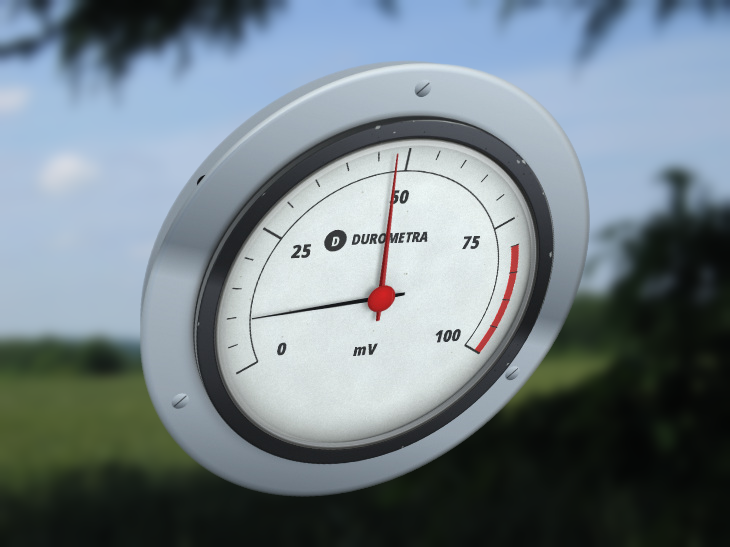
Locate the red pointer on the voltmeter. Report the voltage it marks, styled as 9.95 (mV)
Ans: 47.5 (mV)
